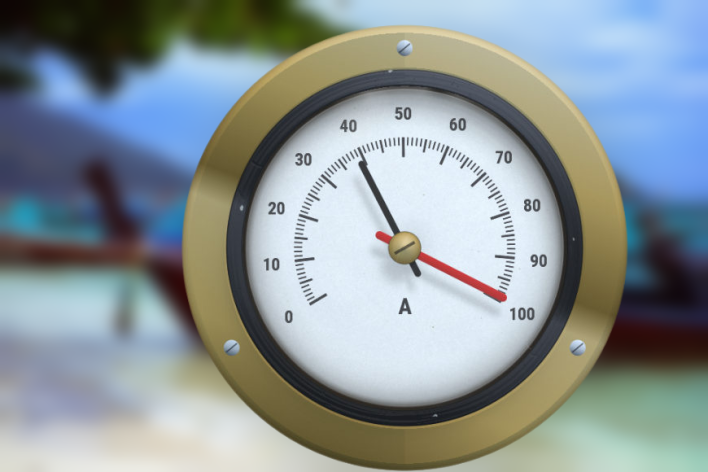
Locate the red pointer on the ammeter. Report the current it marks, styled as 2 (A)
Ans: 99 (A)
